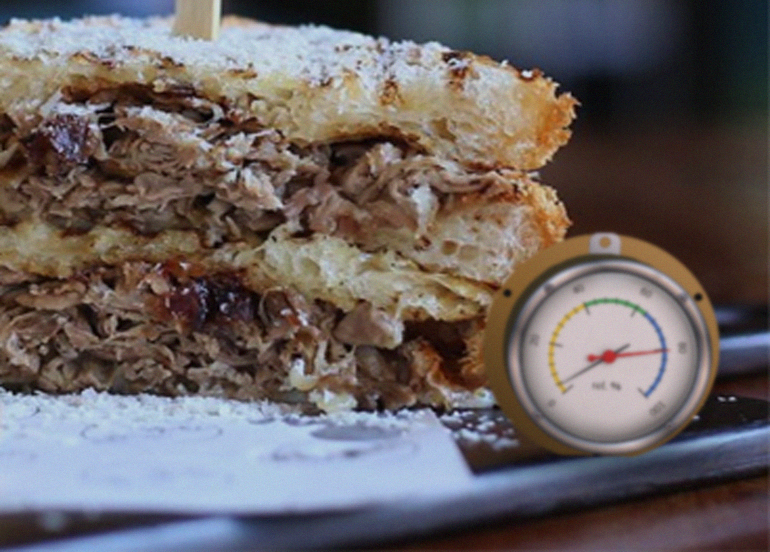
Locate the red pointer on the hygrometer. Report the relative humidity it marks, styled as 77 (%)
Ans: 80 (%)
